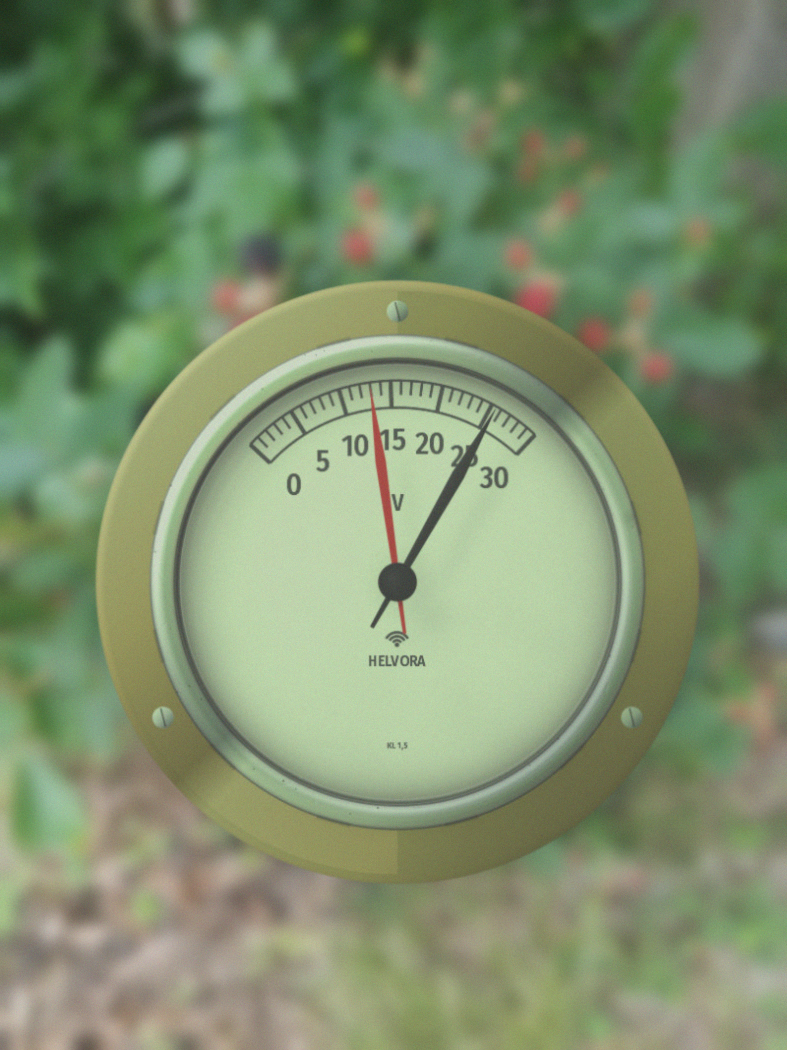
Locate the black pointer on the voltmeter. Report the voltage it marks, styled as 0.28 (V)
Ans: 25.5 (V)
